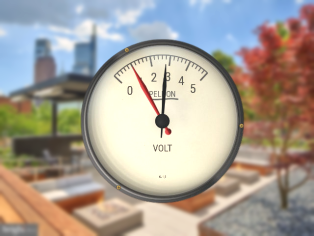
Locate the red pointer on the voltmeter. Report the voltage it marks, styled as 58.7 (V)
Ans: 1 (V)
